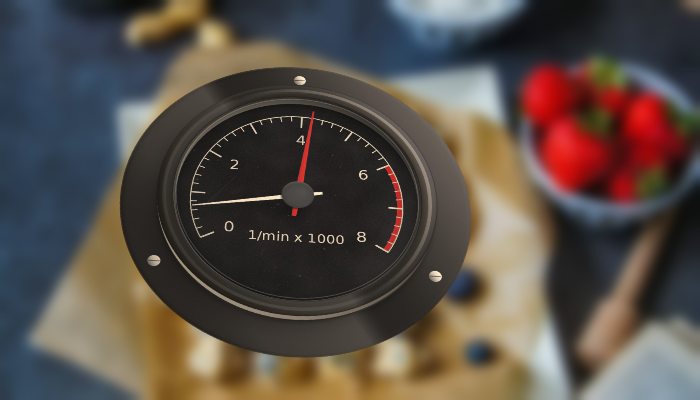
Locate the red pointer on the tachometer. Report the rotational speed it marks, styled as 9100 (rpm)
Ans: 4200 (rpm)
